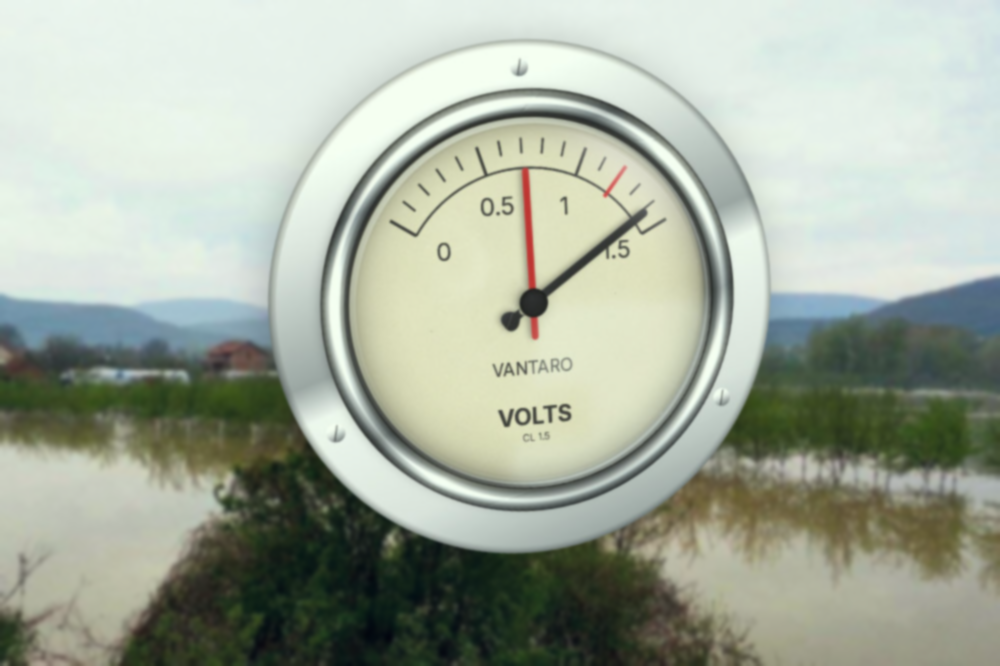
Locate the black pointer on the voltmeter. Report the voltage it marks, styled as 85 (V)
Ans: 1.4 (V)
